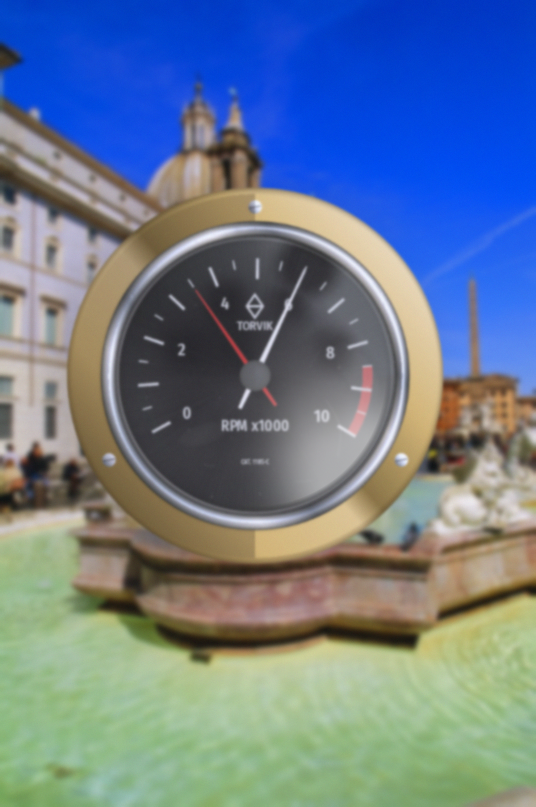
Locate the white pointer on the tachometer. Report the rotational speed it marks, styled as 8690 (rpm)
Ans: 6000 (rpm)
